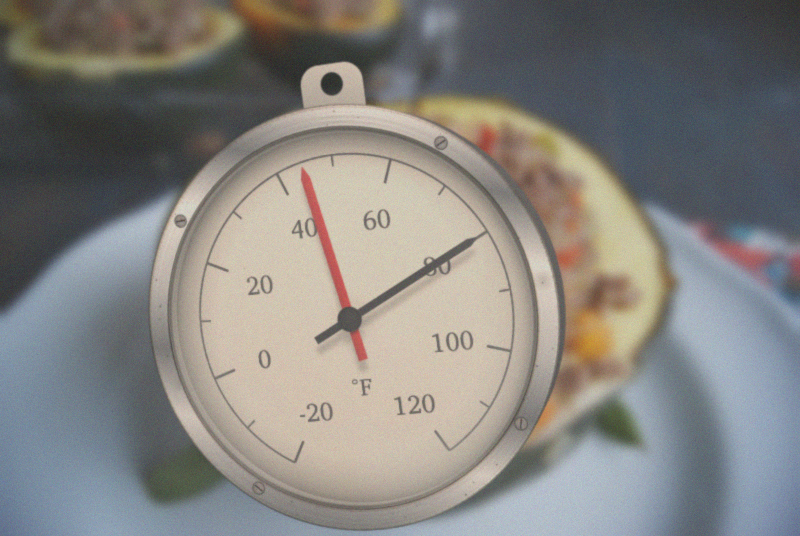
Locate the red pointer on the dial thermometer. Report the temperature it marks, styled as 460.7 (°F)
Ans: 45 (°F)
